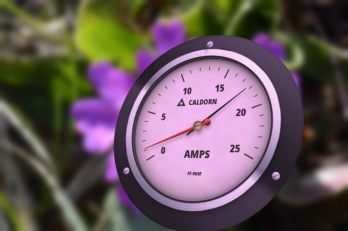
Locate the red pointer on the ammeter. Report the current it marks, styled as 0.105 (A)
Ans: 1 (A)
